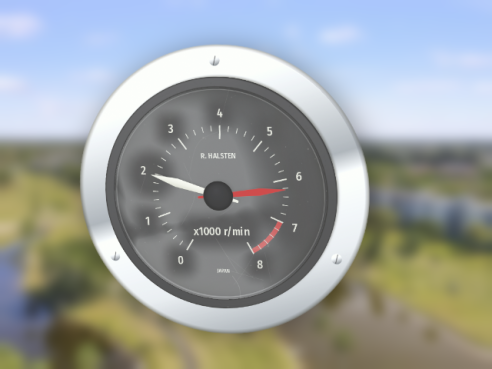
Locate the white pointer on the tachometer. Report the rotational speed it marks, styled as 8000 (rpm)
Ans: 2000 (rpm)
